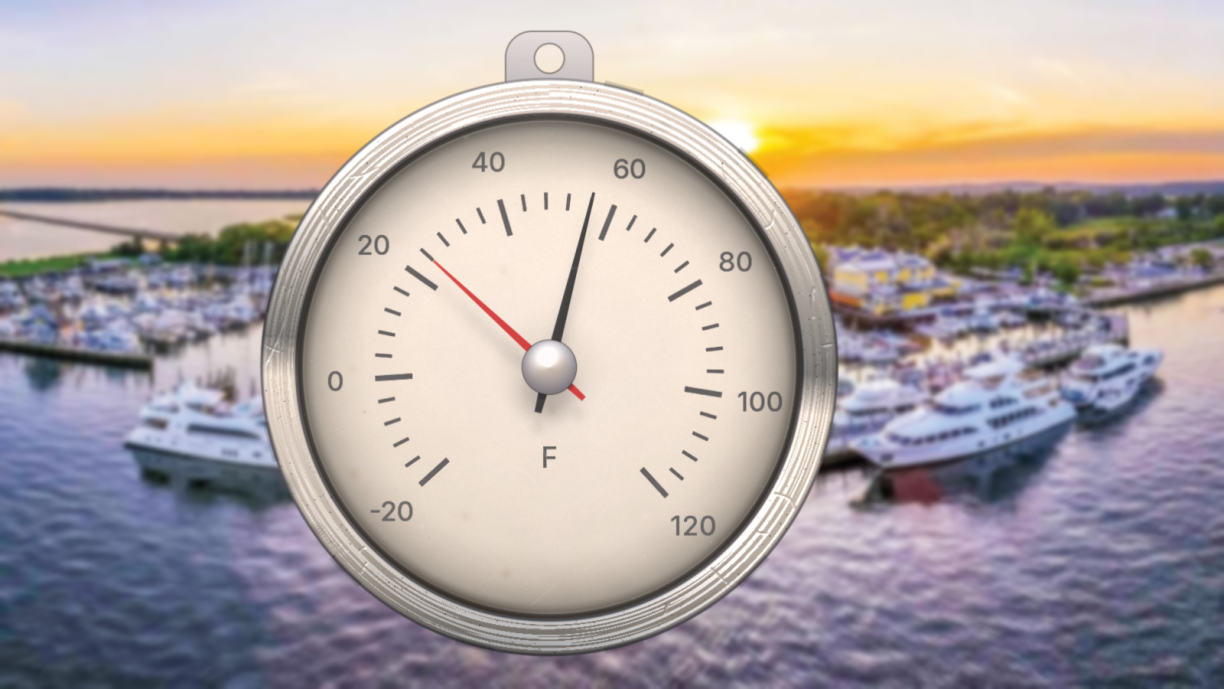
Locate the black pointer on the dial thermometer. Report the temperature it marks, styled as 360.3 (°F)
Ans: 56 (°F)
